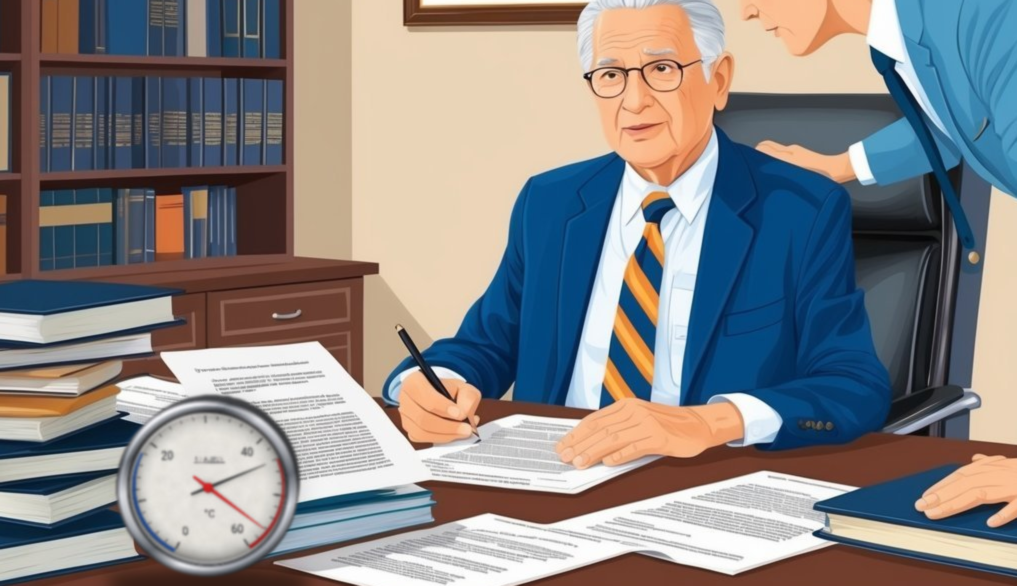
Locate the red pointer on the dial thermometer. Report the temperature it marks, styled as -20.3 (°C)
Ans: 56 (°C)
